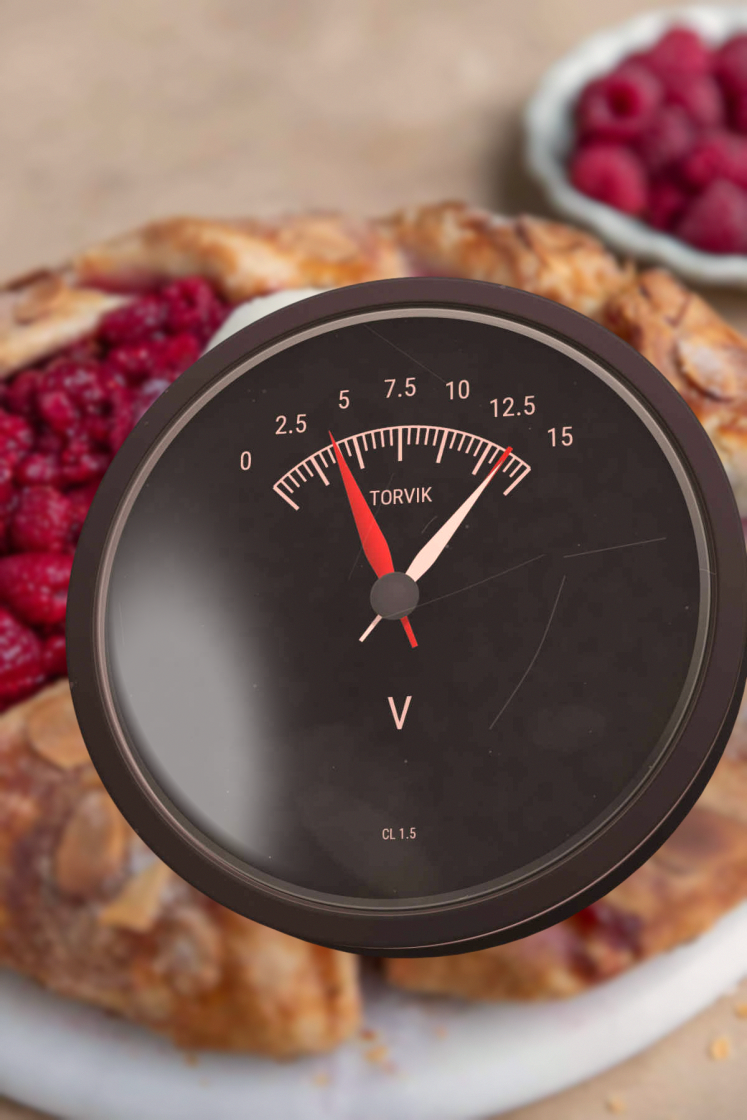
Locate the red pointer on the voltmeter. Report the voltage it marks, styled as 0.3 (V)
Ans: 4 (V)
